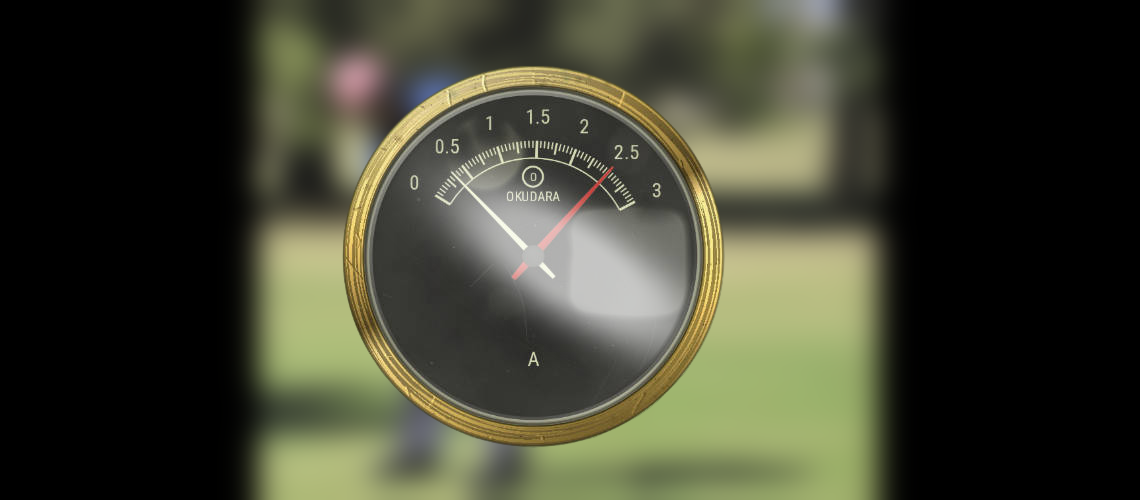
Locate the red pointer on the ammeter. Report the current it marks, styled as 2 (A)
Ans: 2.5 (A)
